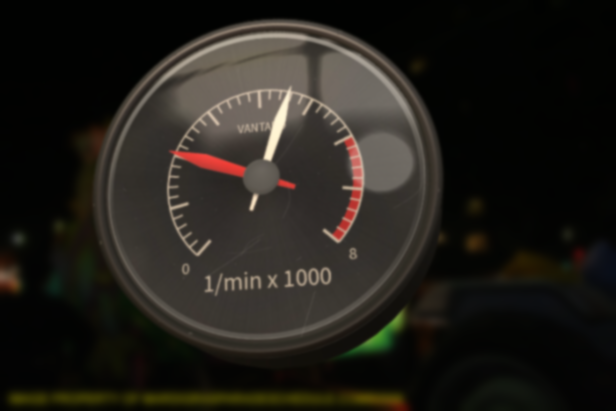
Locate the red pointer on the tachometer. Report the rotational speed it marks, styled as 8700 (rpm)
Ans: 2000 (rpm)
